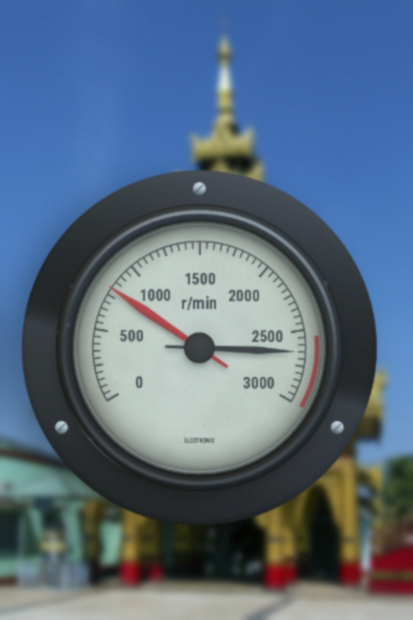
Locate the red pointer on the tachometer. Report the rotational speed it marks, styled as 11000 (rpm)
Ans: 800 (rpm)
